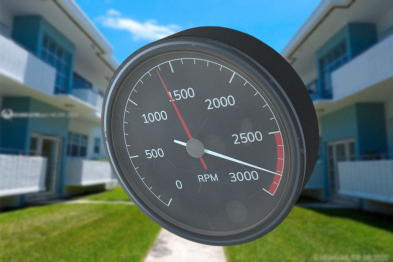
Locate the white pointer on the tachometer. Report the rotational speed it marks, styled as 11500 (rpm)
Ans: 2800 (rpm)
